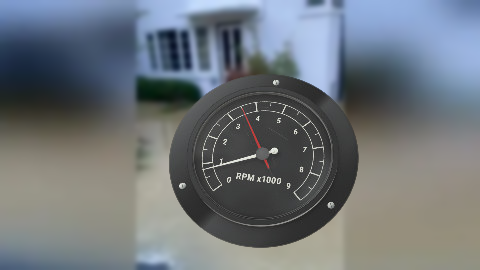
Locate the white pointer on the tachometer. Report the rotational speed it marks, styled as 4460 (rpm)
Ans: 750 (rpm)
